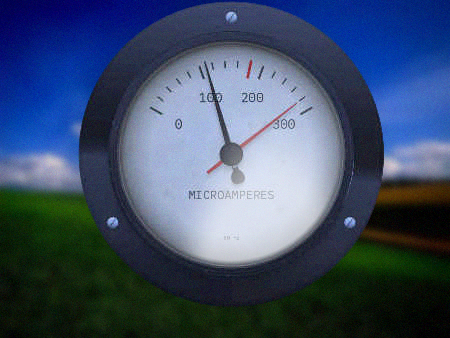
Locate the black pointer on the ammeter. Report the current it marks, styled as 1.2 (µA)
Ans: 110 (µA)
